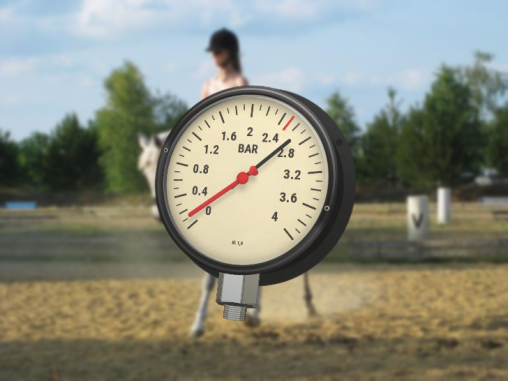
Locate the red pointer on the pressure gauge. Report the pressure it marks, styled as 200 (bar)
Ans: 0.1 (bar)
